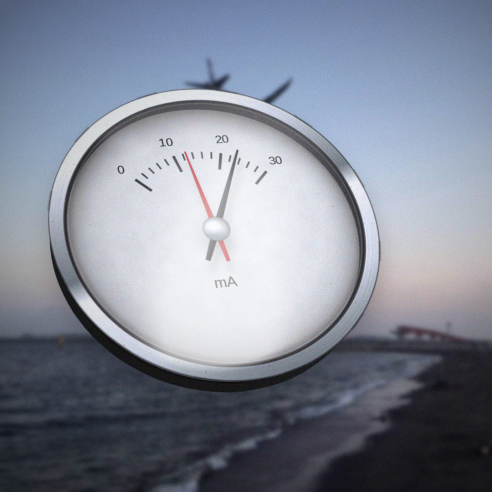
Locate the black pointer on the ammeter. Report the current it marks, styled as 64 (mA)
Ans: 23 (mA)
